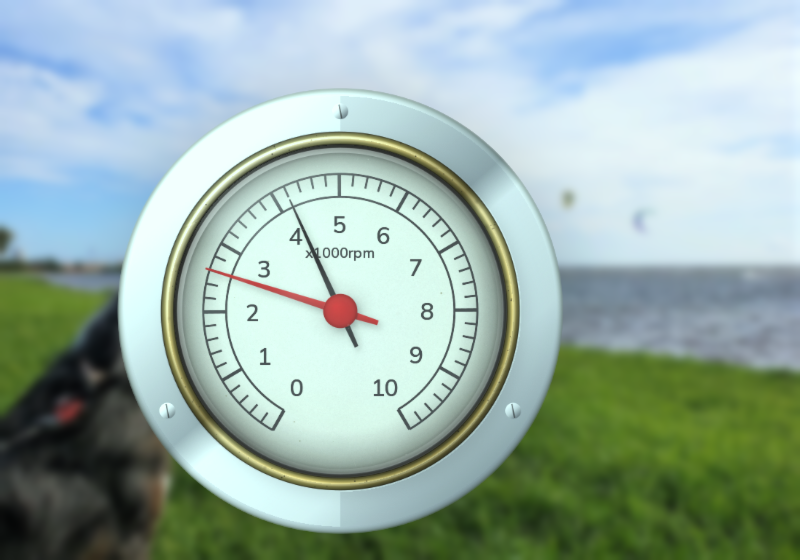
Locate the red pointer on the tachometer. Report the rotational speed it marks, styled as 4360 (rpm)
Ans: 2600 (rpm)
